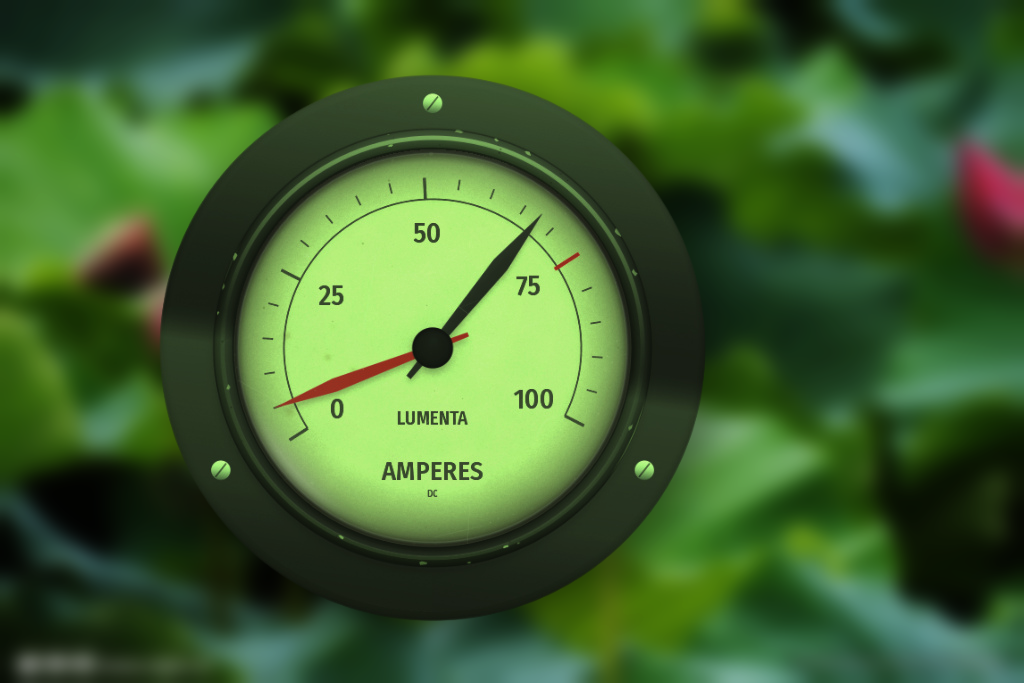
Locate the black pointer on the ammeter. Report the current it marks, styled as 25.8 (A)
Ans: 67.5 (A)
